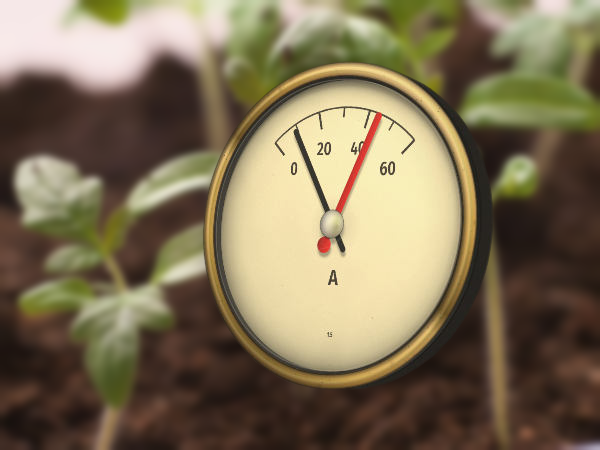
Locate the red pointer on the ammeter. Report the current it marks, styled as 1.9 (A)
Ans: 45 (A)
